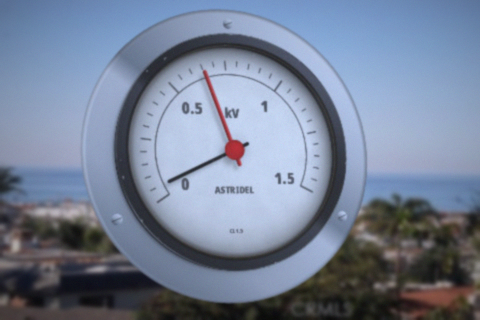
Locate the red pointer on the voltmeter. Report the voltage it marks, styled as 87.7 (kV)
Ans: 0.65 (kV)
